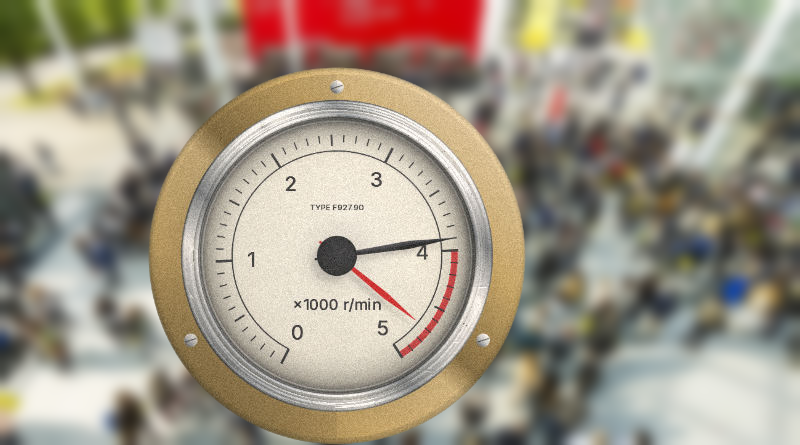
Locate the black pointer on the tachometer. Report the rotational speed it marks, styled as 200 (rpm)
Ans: 3900 (rpm)
